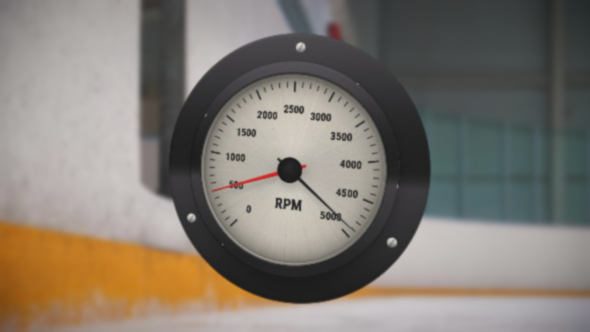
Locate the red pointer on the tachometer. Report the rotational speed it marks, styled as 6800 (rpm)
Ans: 500 (rpm)
